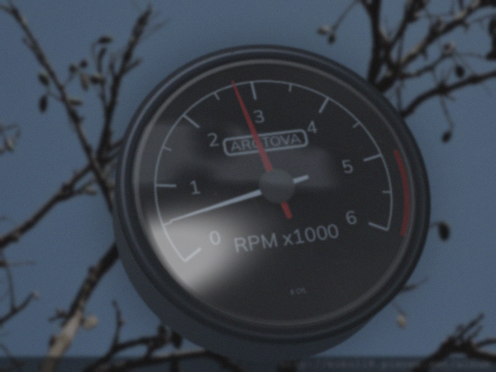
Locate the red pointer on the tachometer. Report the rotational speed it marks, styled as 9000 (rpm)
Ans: 2750 (rpm)
